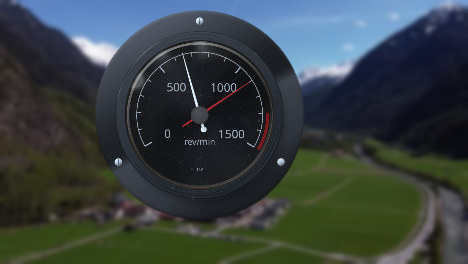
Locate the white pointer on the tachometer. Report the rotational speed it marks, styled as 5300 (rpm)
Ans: 650 (rpm)
